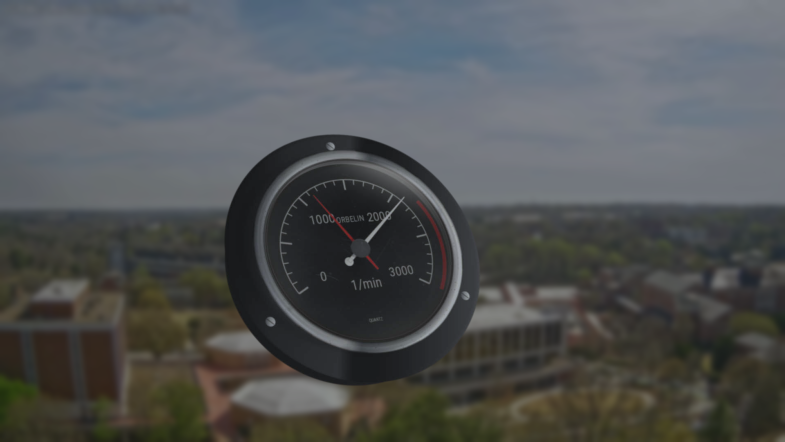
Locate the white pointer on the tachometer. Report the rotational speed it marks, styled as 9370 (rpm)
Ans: 2100 (rpm)
